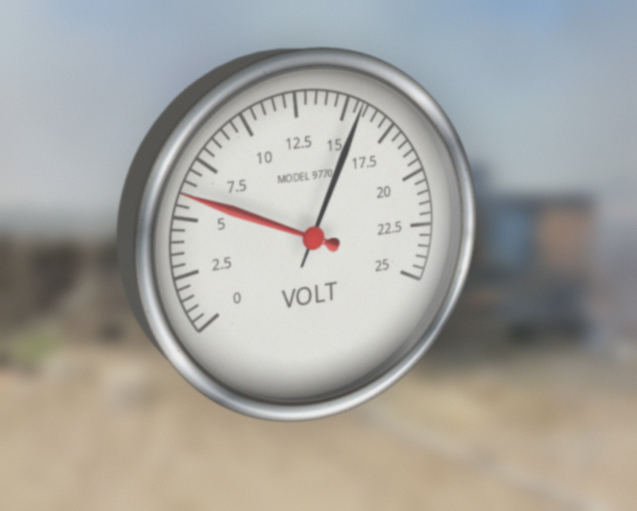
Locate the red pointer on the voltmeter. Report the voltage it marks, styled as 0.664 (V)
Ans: 6 (V)
